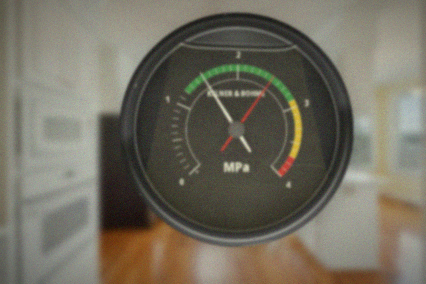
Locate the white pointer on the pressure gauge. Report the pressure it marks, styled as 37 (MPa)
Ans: 1.5 (MPa)
